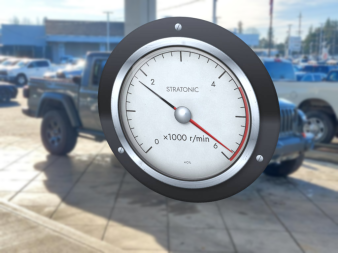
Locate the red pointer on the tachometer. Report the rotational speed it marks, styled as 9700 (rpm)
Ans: 5800 (rpm)
